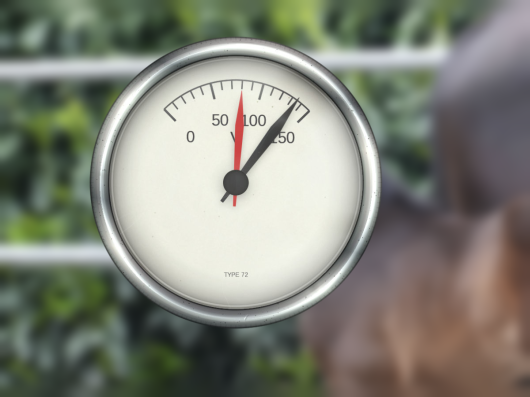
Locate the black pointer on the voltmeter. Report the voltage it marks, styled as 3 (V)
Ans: 135 (V)
